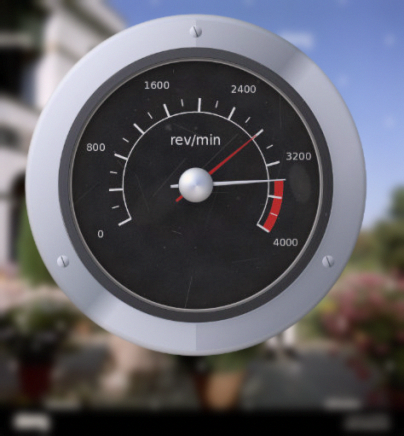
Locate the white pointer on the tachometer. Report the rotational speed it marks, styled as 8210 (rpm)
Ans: 3400 (rpm)
